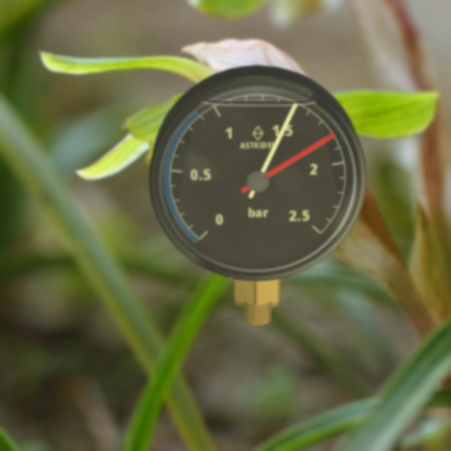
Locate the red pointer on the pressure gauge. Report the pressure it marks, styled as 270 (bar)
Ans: 1.8 (bar)
